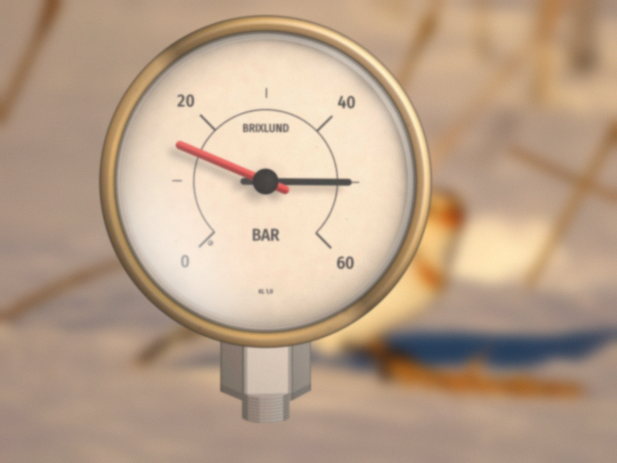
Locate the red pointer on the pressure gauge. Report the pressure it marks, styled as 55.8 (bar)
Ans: 15 (bar)
